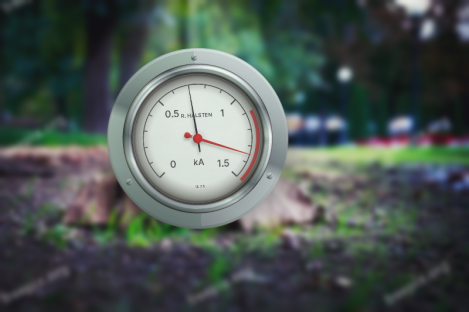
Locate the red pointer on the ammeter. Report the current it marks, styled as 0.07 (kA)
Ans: 1.35 (kA)
